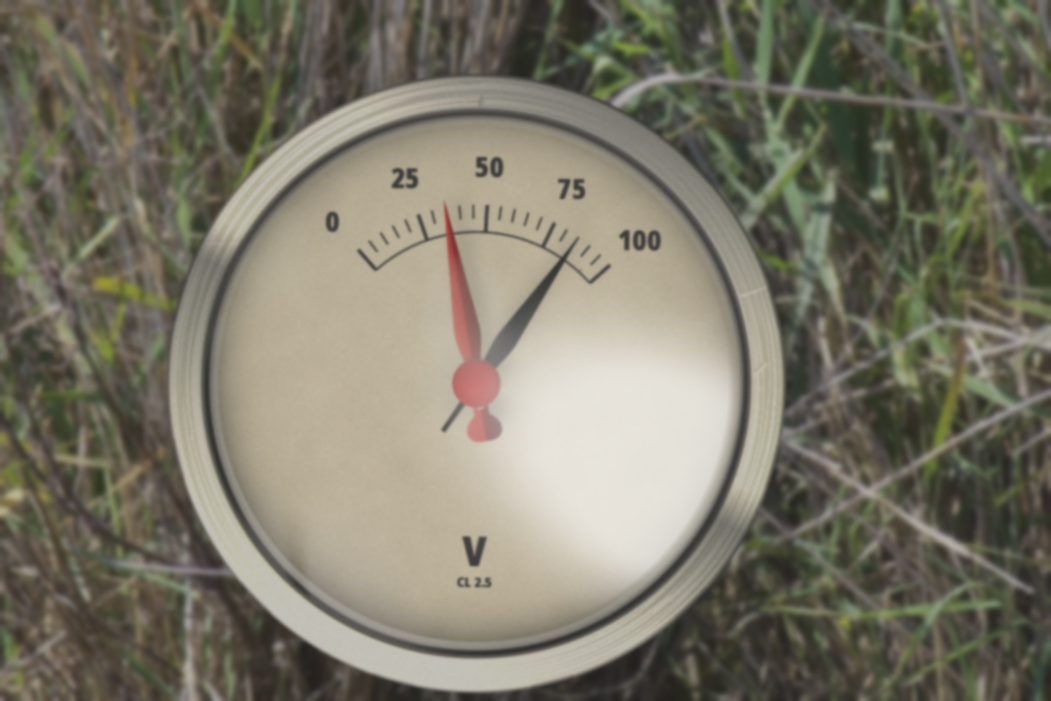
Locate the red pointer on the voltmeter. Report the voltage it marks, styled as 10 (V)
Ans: 35 (V)
